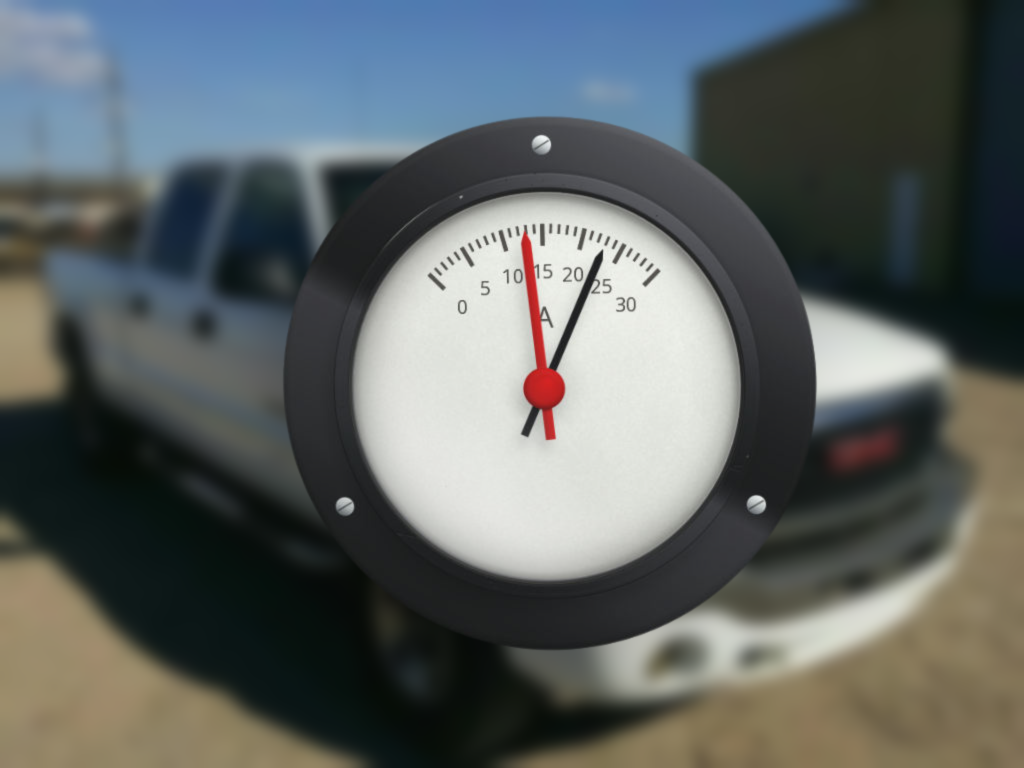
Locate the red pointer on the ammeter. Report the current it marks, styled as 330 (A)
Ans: 13 (A)
